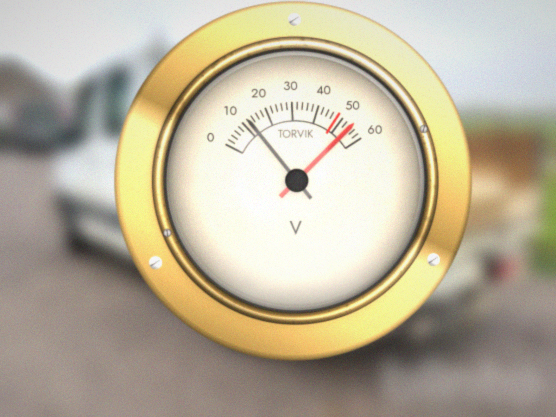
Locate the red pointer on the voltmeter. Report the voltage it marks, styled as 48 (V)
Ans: 54 (V)
